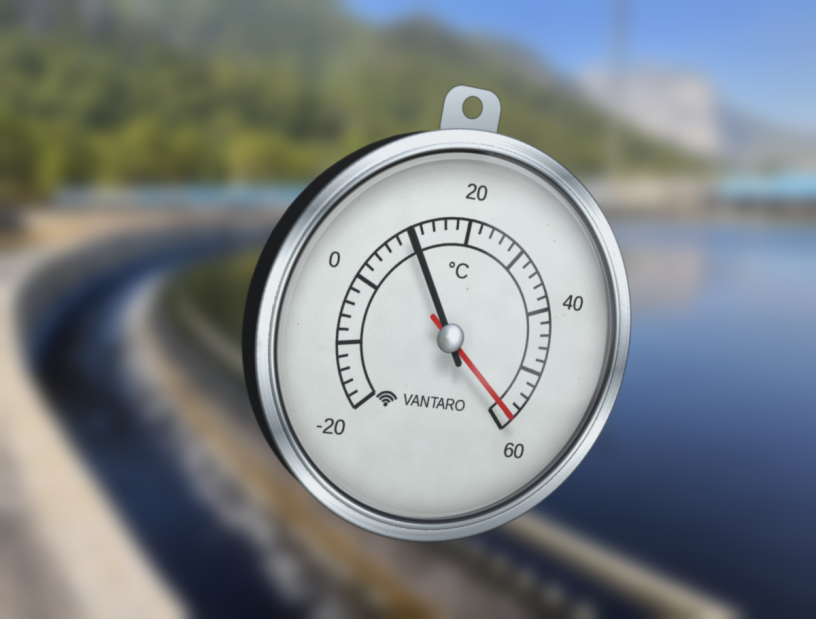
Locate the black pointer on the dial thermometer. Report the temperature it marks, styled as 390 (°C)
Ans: 10 (°C)
